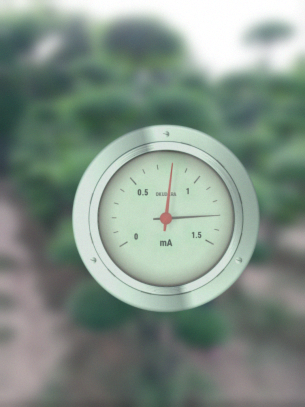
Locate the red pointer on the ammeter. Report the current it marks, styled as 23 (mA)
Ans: 0.8 (mA)
